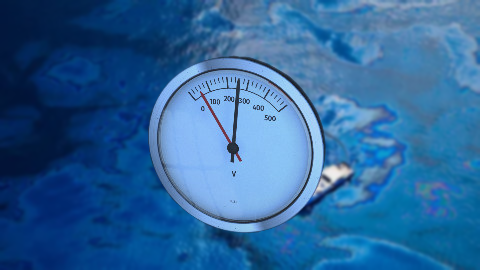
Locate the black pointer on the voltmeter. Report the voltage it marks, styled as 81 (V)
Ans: 260 (V)
